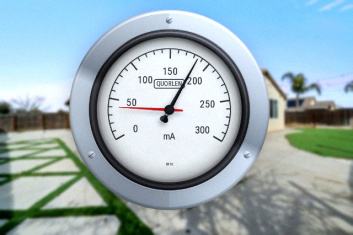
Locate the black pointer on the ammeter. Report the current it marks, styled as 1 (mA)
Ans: 185 (mA)
